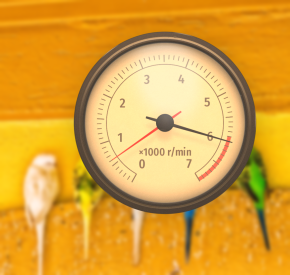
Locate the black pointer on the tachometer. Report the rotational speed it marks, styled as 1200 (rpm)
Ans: 6000 (rpm)
